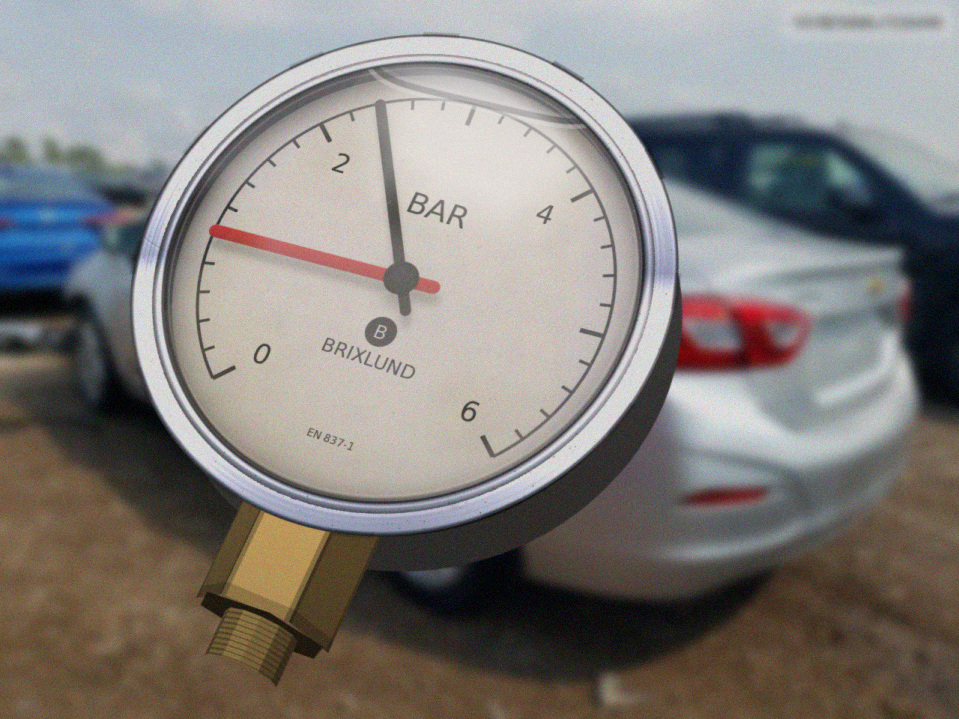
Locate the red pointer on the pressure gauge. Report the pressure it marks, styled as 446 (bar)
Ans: 1 (bar)
